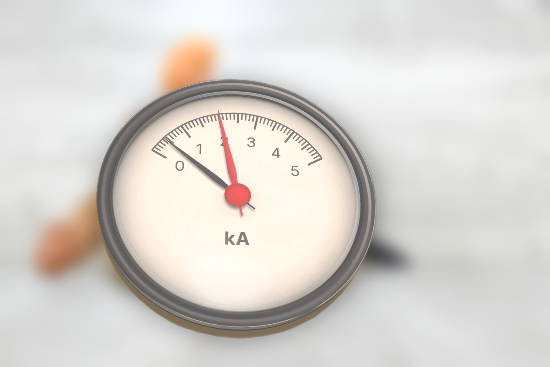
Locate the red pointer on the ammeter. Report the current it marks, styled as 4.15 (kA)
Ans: 2 (kA)
